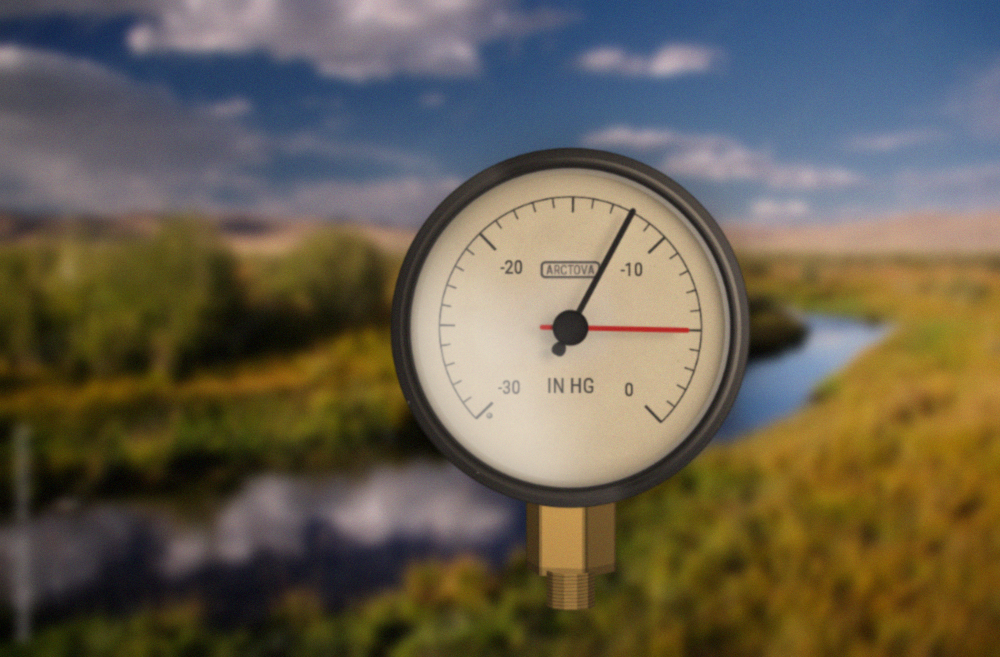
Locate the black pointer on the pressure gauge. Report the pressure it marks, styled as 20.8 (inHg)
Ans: -12 (inHg)
